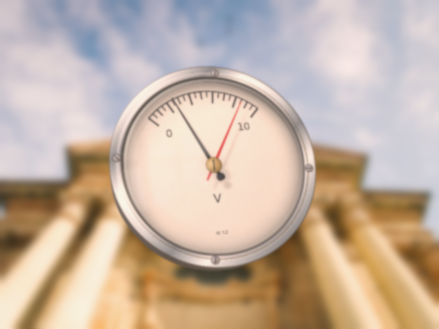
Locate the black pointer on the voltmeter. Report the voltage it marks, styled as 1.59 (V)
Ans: 2.5 (V)
